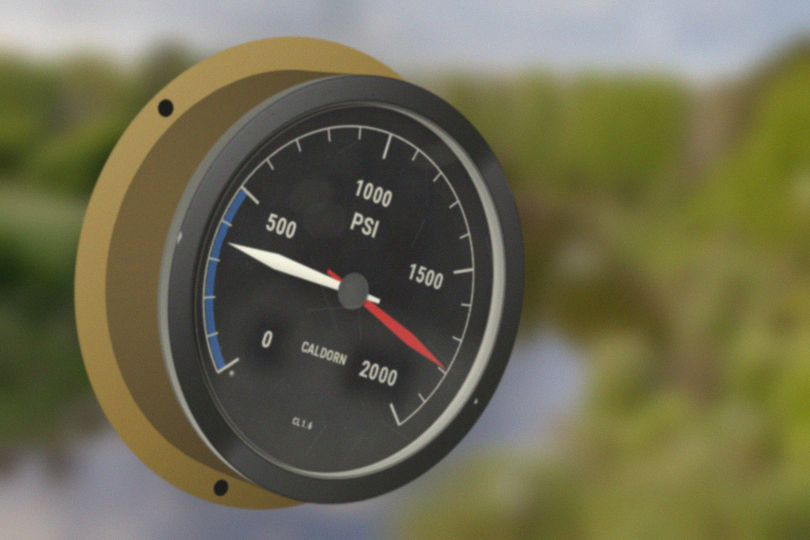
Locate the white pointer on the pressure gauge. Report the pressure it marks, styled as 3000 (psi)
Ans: 350 (psi)
